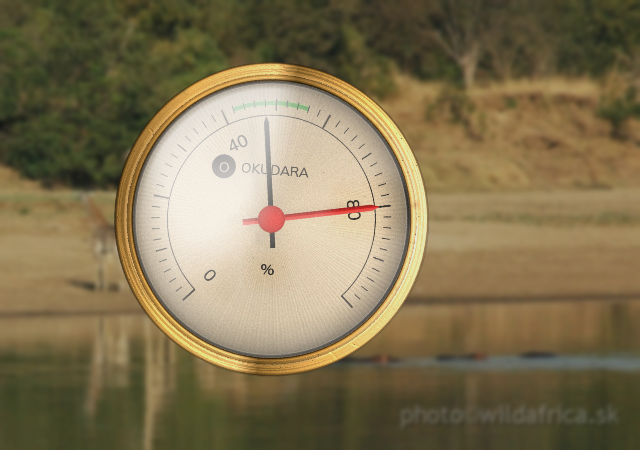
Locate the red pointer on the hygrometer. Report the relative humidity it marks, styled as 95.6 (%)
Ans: 80 (%)
